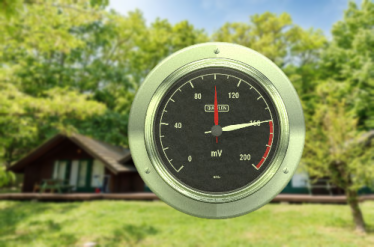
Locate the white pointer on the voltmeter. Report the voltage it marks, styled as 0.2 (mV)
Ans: 160 (mV)
